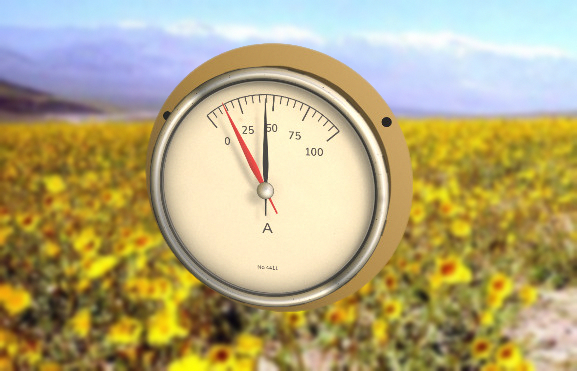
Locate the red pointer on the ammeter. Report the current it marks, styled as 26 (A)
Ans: 15 (A)
